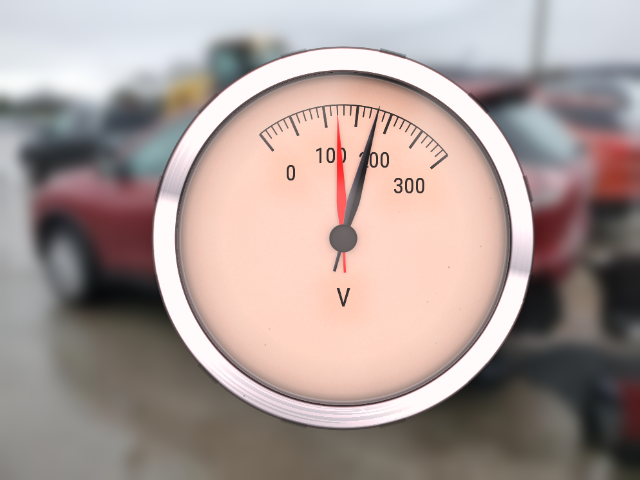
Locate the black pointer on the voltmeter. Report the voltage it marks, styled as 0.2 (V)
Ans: 180 (V)
